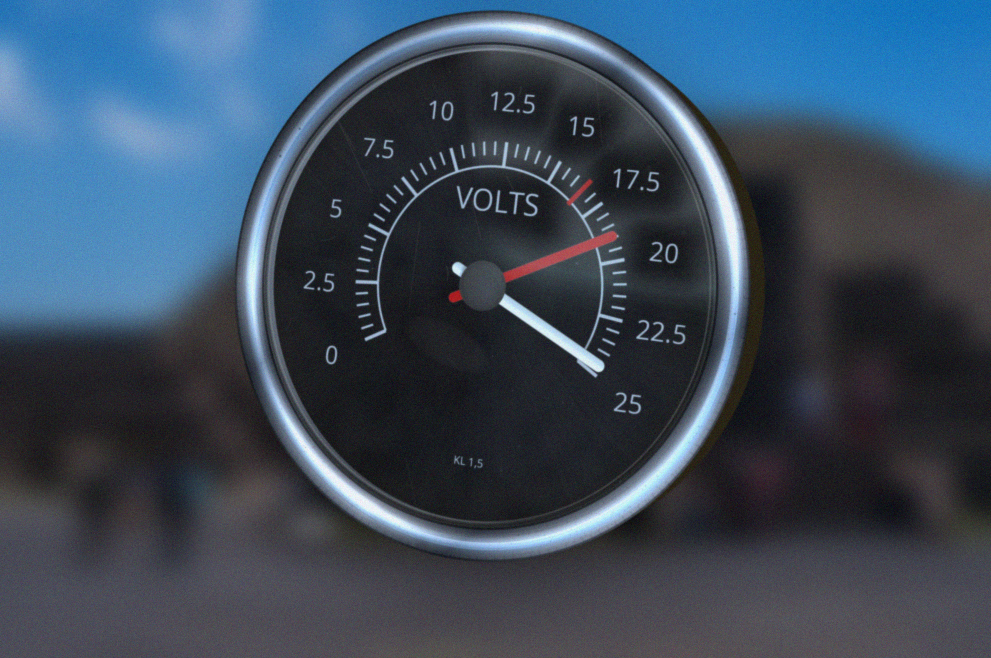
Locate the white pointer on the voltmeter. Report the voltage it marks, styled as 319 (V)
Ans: 24.5 (V)
